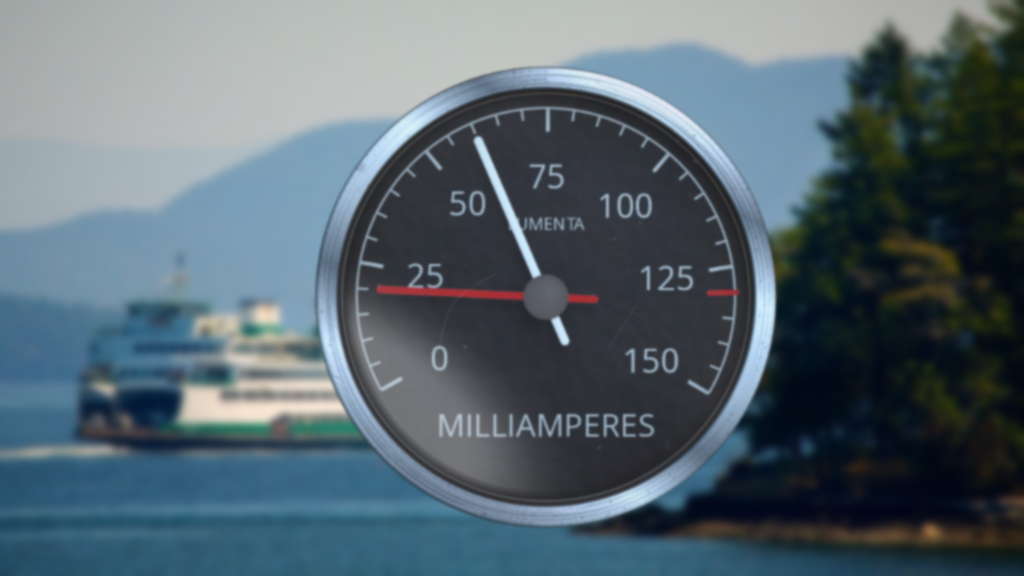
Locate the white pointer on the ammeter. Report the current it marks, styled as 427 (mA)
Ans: 60 (mA)
